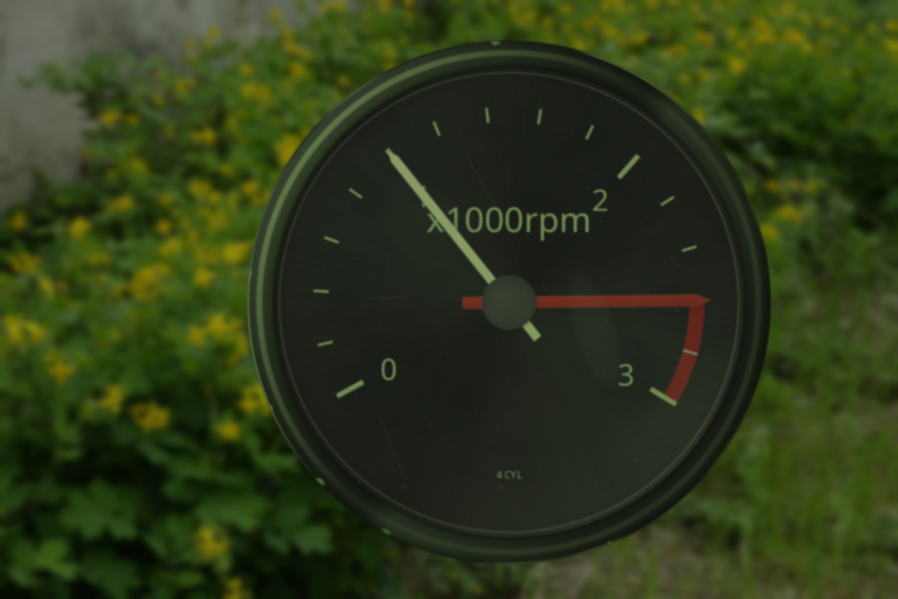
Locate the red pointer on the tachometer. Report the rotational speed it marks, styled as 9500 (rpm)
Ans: 2600 (rpm)
